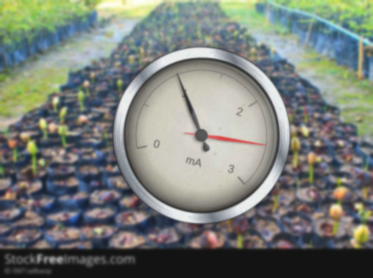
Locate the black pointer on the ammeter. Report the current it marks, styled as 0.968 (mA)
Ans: 1 (mA)
